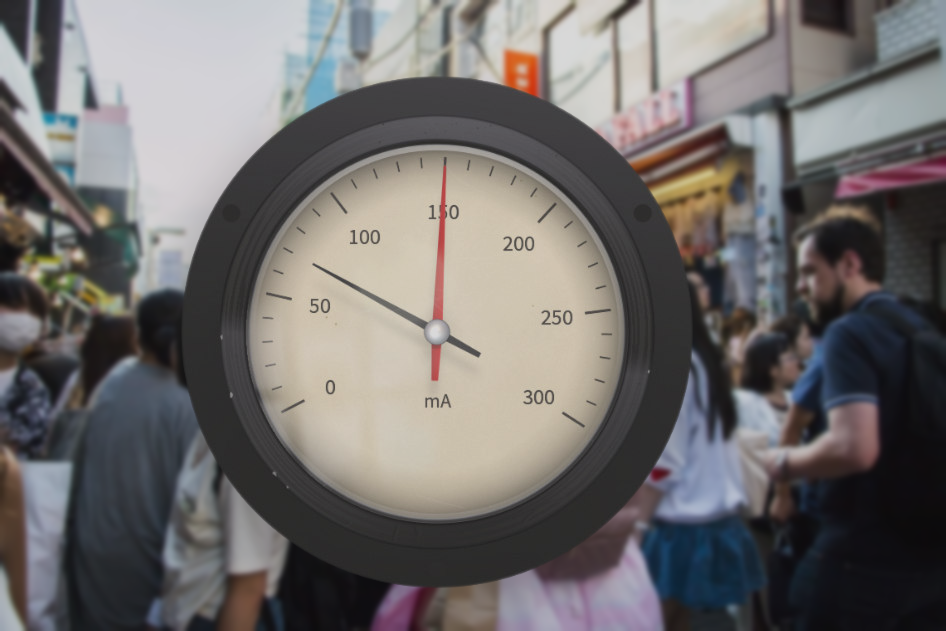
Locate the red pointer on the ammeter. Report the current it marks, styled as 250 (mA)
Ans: 150 (mA)
